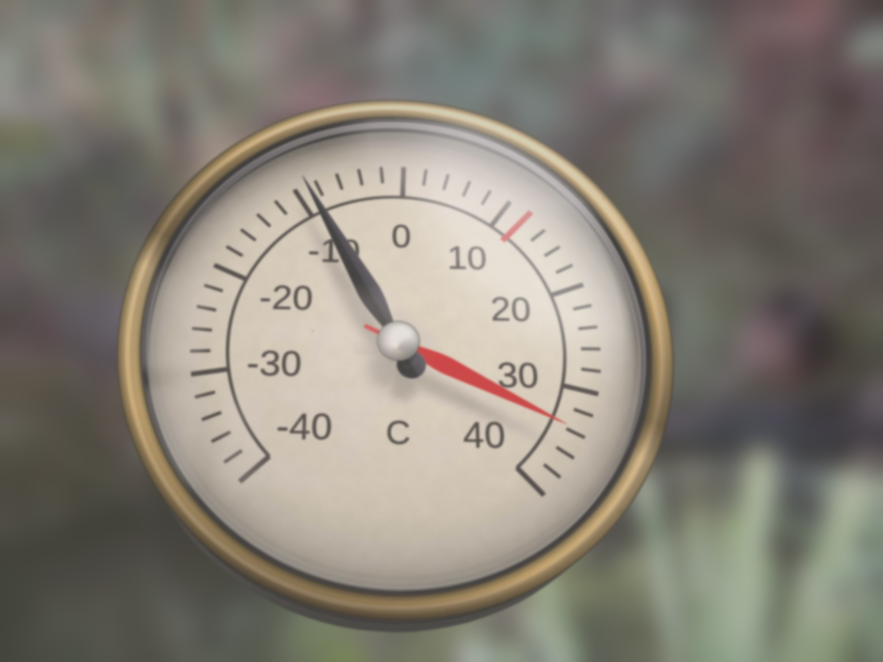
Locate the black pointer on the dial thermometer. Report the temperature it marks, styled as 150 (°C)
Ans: -9 (°C)
